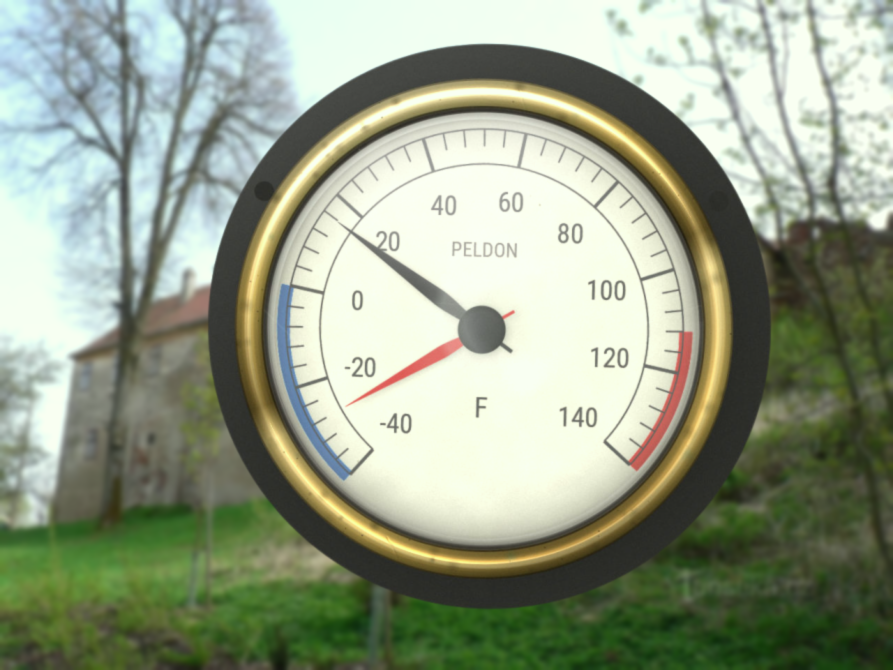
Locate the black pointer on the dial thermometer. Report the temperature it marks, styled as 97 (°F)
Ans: 16 (°F)
